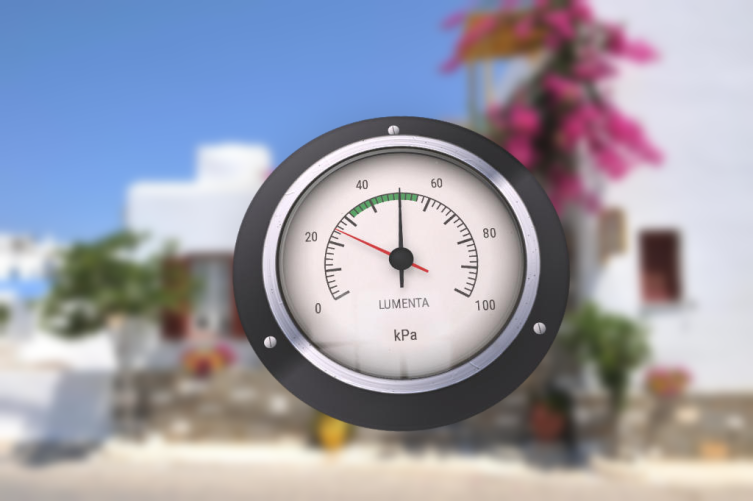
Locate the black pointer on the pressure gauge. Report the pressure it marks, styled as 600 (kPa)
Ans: 50 (kPa)
